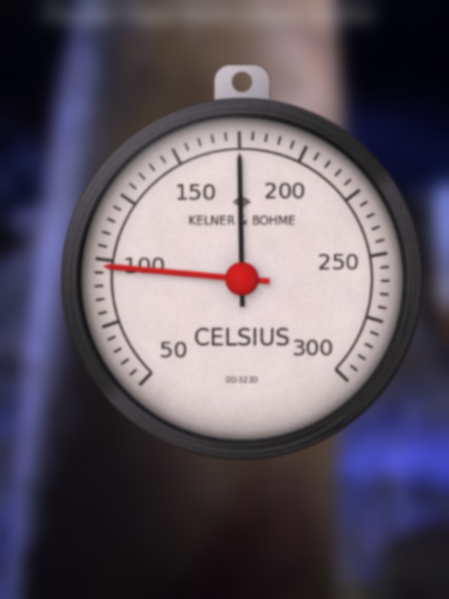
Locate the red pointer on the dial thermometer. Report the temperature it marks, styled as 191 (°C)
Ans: 97.5 (°C)
